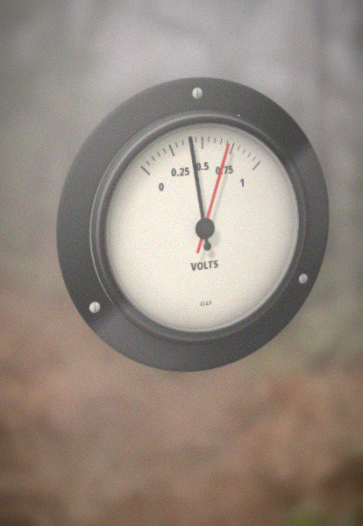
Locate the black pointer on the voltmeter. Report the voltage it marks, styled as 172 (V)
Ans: 0.4 (V)
